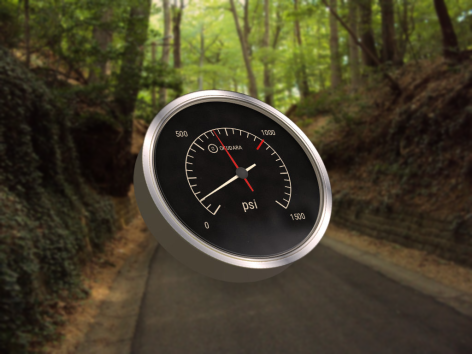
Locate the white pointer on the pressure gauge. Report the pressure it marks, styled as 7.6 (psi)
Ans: 100 (psi)
